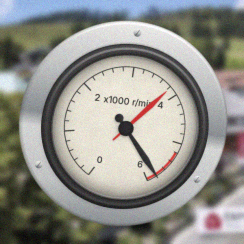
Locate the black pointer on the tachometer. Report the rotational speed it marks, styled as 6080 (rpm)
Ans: 5800 (rpm)
